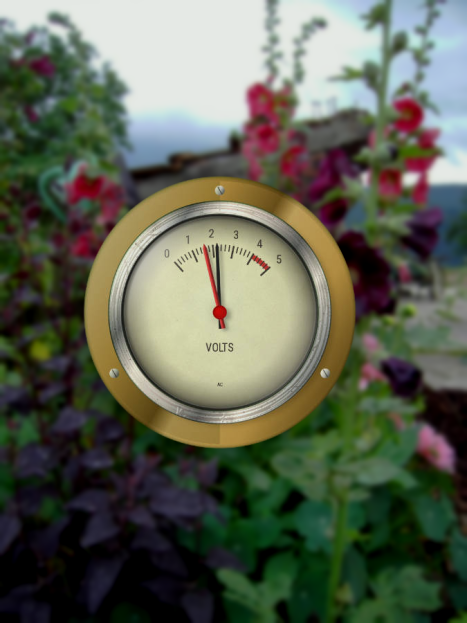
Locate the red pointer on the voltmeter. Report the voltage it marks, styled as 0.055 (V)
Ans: 1.6 (V)
